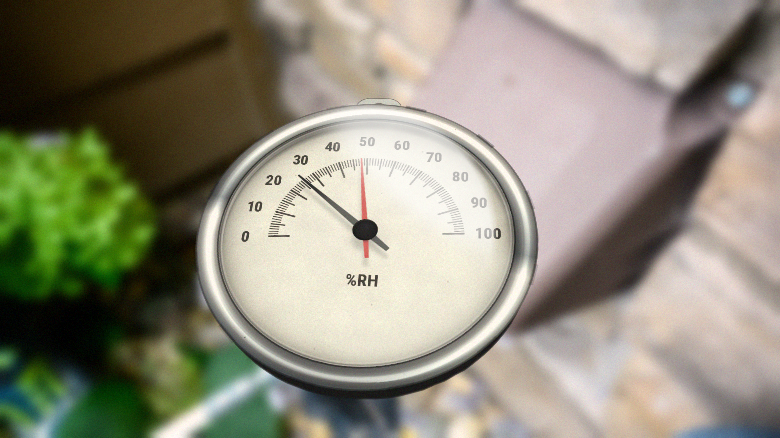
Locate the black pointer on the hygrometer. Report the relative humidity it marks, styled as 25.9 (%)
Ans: 25 (%)
